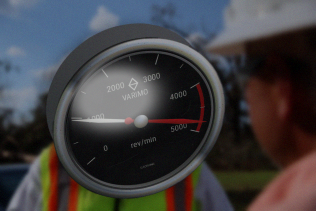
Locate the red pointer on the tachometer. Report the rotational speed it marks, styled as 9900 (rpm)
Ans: 4750 (rpm)
